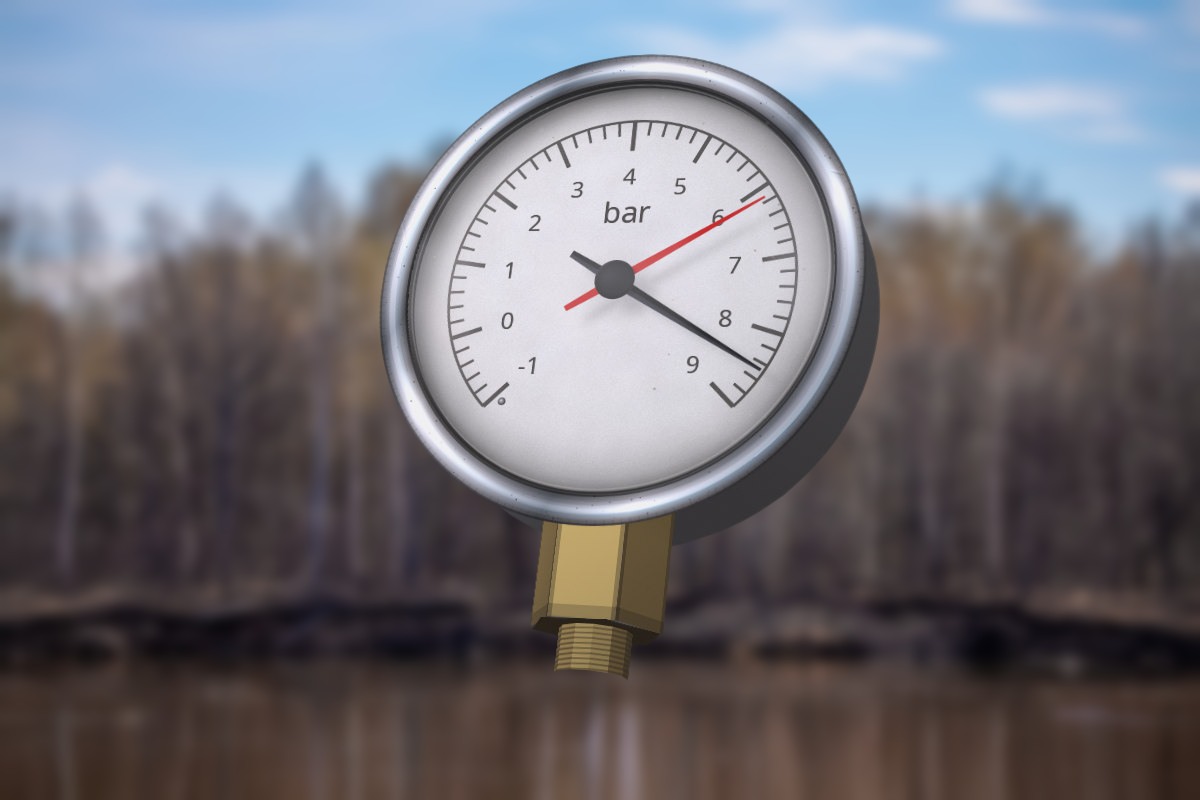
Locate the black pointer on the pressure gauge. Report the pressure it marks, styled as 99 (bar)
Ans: 8.5 (bar)
